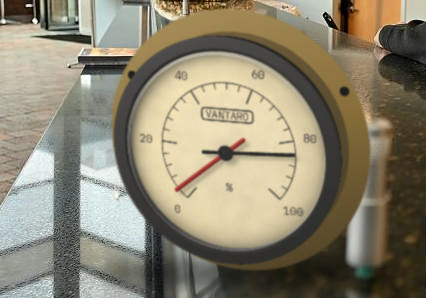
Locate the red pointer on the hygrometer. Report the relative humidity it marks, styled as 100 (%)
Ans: 4 (%)
